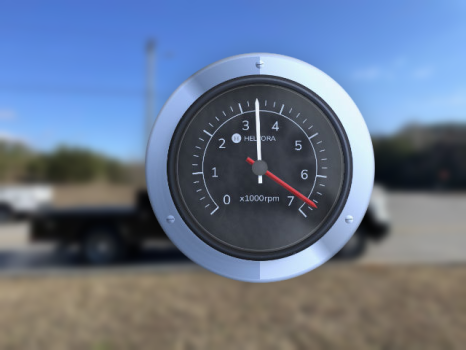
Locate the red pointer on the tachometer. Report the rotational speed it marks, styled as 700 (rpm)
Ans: 6700 (rpm)
